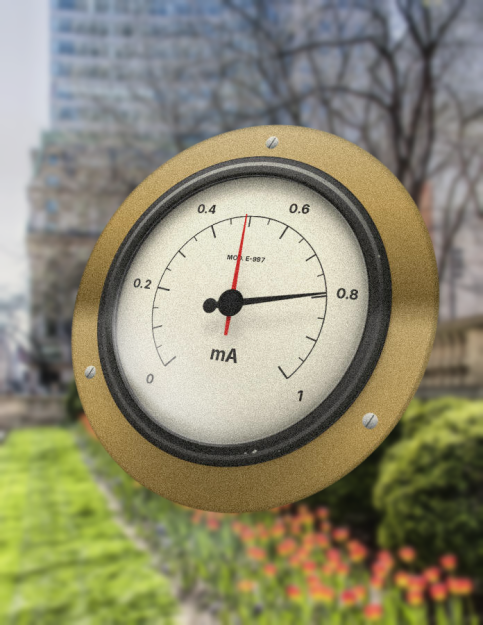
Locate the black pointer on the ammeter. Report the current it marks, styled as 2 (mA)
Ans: 0.8 (mA)
